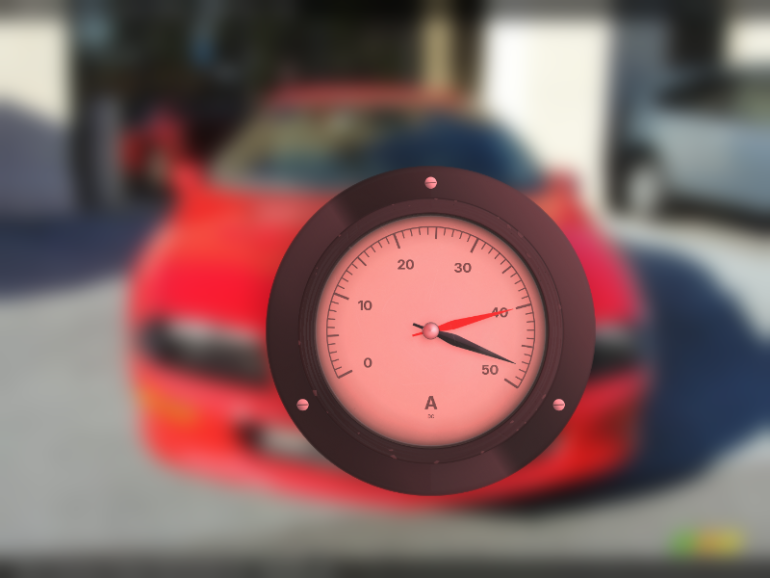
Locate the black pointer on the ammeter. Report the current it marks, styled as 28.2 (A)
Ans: 47.5 (A)
